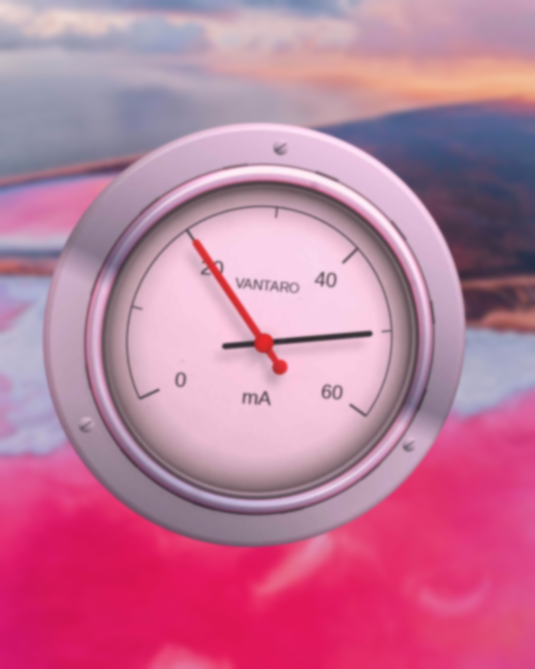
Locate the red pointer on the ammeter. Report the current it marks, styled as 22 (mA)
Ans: 20 (mA)
